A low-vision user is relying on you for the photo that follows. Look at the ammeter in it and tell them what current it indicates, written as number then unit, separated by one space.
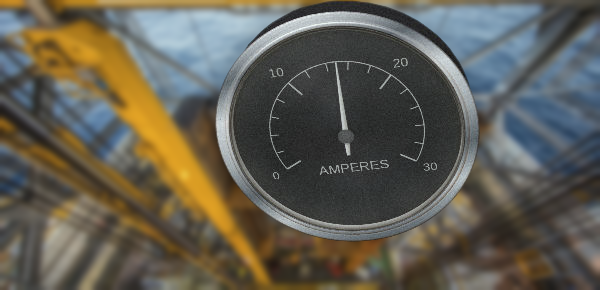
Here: 15 A
